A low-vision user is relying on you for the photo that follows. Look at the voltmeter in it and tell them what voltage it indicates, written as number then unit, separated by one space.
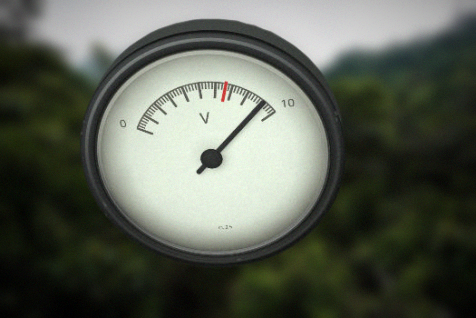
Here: 9 V
